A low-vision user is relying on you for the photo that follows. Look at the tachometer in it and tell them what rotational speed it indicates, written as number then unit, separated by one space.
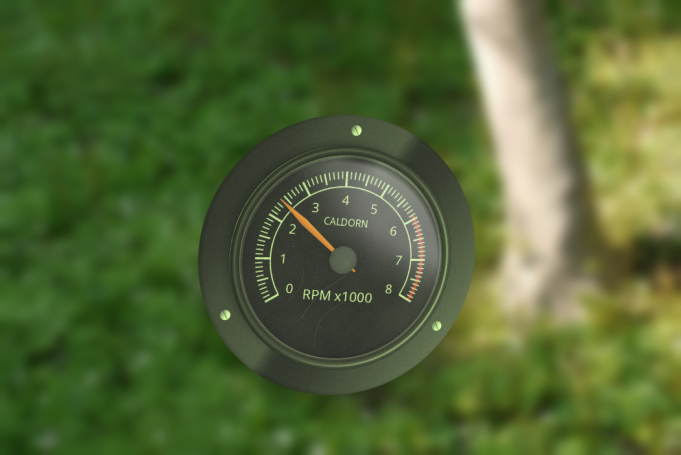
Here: 2400 rpm
